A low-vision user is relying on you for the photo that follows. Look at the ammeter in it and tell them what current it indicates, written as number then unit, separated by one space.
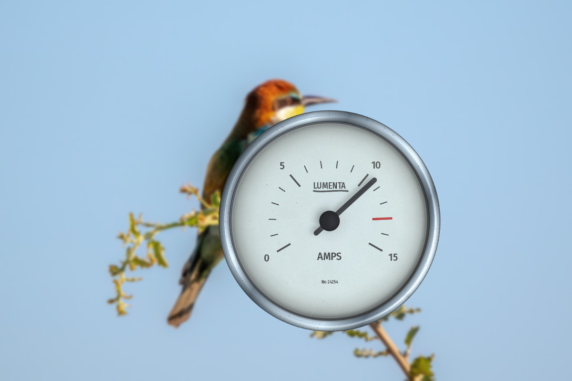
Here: 10.5 A
